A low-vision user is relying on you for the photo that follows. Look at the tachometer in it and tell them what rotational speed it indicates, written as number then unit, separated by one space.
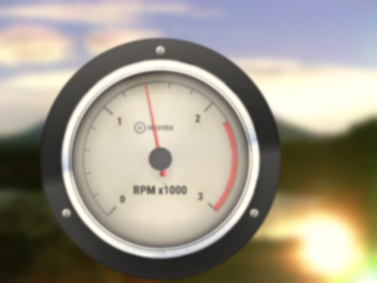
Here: 1400 rpm
